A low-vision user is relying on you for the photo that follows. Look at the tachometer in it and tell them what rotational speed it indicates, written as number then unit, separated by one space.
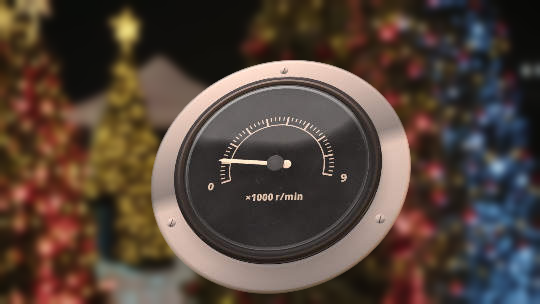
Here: 1000 rpm
